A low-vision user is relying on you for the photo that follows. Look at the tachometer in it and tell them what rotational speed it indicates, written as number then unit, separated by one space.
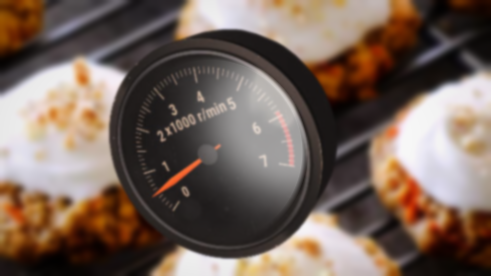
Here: 500 rpm
